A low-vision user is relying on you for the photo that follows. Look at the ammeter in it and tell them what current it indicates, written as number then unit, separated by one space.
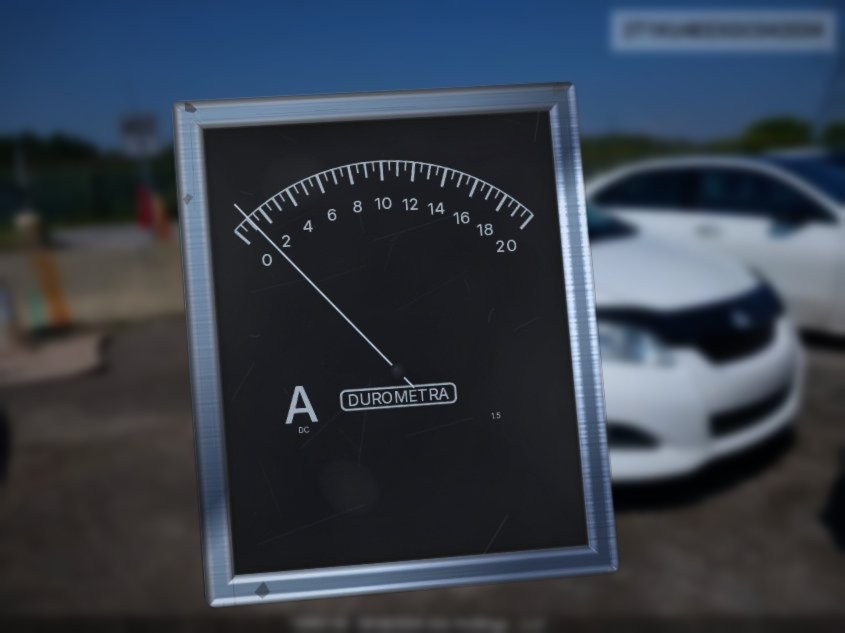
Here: 1 A
